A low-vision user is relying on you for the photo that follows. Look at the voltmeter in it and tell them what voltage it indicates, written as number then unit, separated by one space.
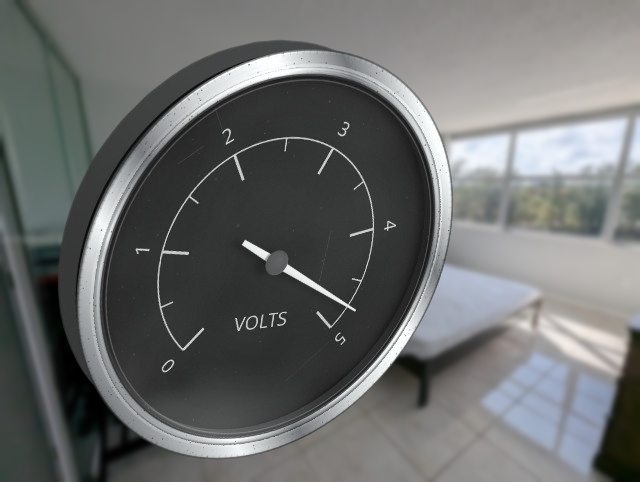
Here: 4.75 V
